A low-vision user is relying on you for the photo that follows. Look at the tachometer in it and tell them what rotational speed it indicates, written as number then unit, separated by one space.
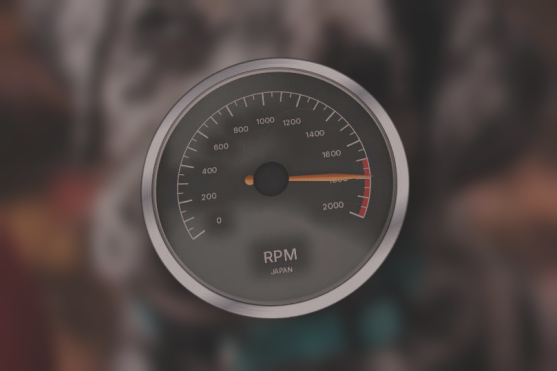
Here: 1800 rpm
